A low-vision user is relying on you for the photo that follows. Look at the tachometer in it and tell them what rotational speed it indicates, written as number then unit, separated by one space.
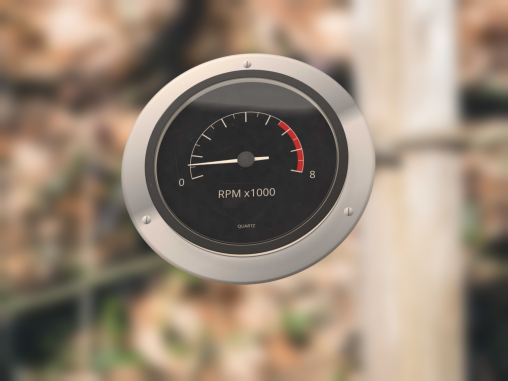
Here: 500 rpm
